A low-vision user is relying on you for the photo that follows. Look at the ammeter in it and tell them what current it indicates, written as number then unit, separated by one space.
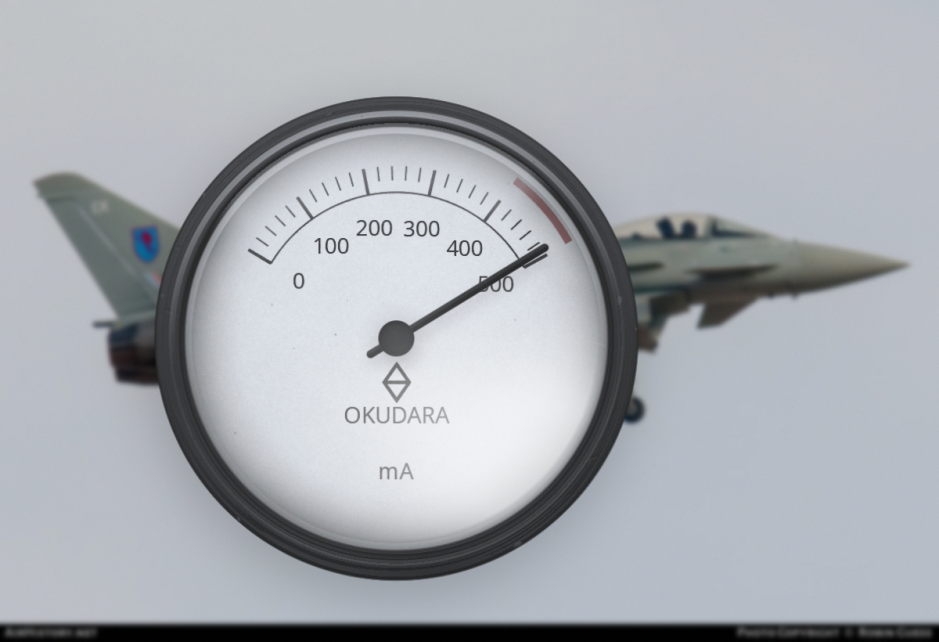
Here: 490 mA
